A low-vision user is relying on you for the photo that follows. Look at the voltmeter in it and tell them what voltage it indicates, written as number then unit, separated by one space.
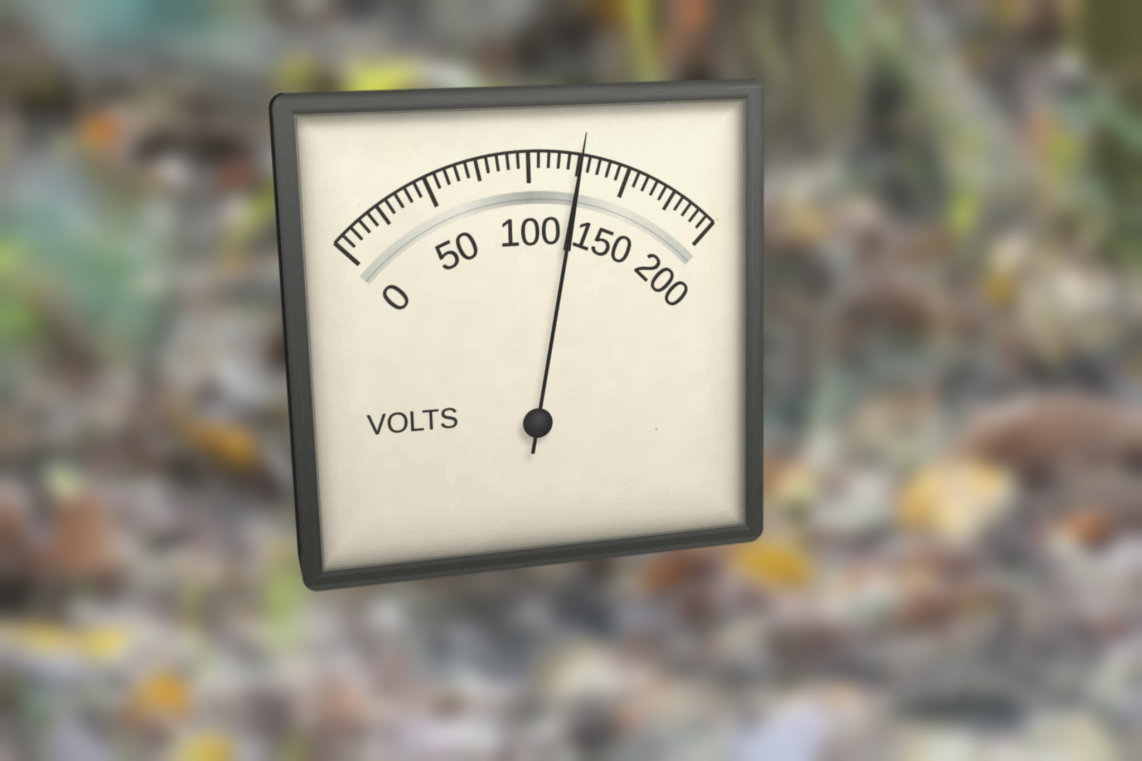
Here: 125 V
